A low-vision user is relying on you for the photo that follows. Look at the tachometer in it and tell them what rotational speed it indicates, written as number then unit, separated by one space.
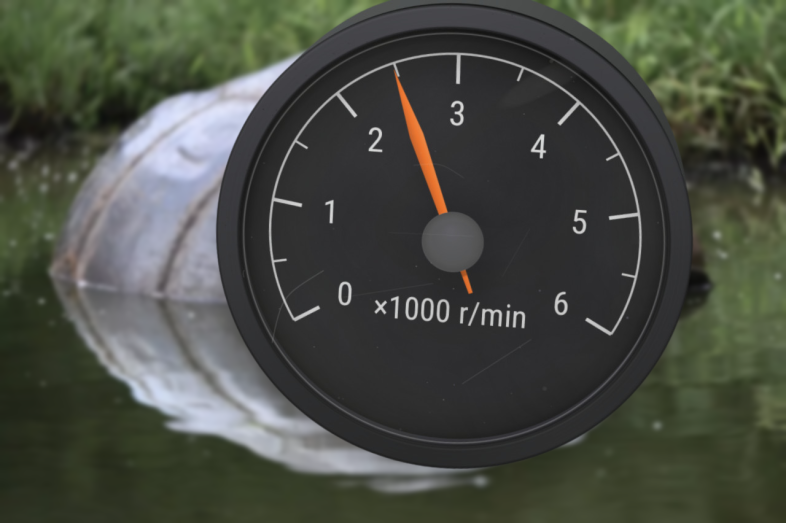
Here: 2500 rpm
